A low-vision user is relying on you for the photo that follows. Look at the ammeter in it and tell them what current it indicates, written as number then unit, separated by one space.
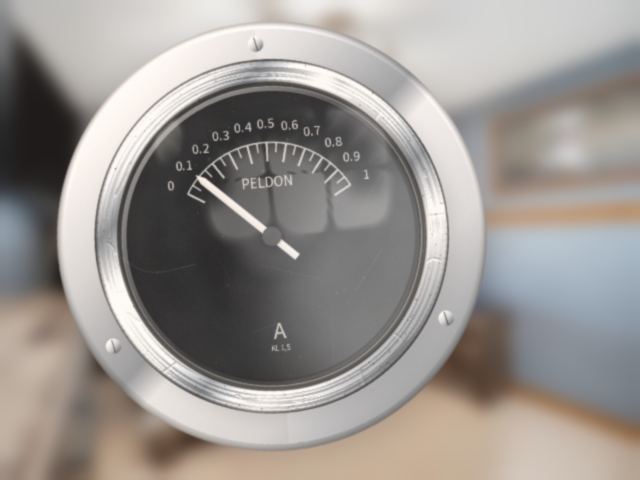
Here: 0.1 A
